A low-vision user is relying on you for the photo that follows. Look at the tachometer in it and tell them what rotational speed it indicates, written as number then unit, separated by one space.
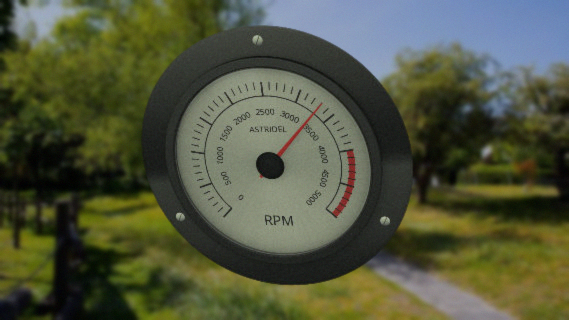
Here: 3300 rpm
